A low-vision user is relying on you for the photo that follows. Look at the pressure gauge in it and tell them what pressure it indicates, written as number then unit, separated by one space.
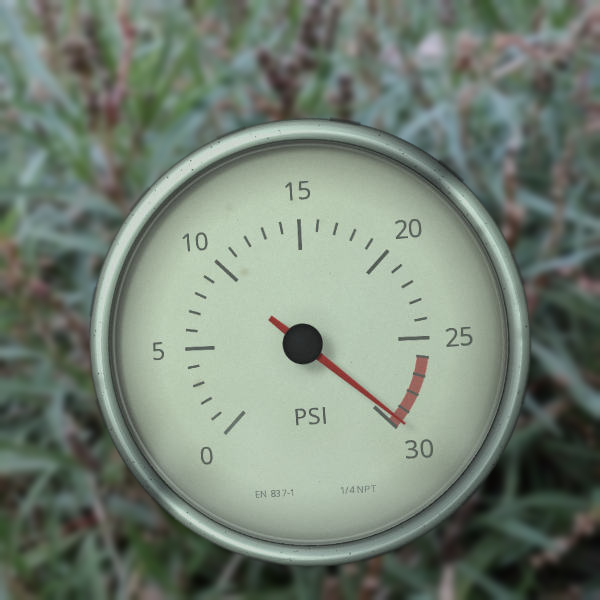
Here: 29.5 psi
